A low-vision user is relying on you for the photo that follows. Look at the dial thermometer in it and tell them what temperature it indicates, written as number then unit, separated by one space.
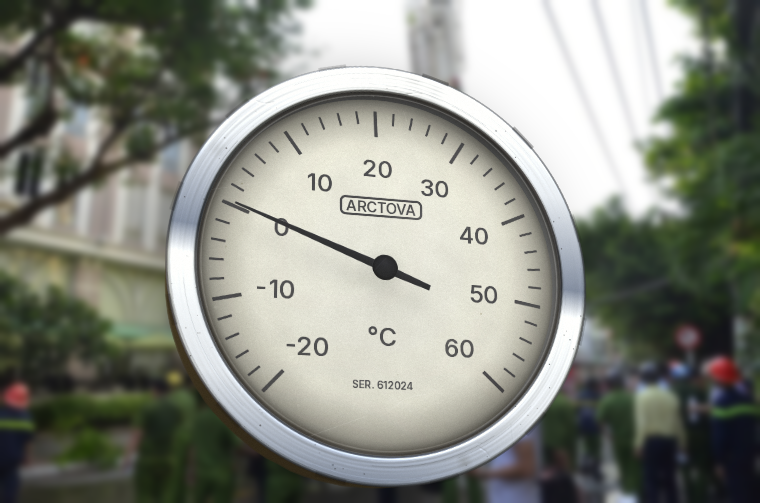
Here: 0 °C
